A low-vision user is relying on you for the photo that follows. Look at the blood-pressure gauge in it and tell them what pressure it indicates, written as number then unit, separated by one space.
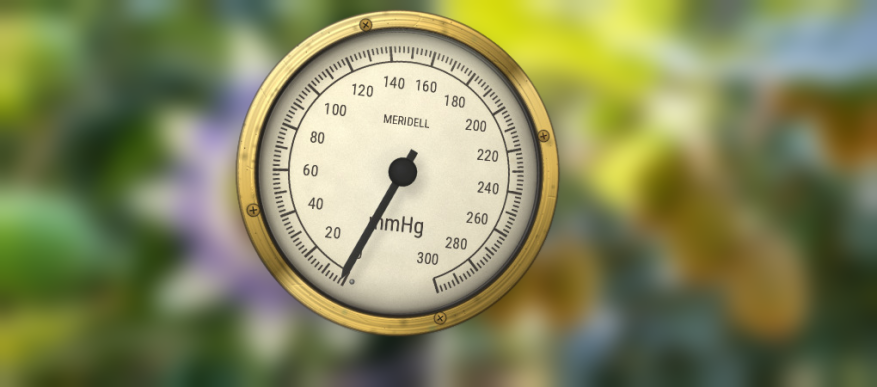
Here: 2 mmHg
